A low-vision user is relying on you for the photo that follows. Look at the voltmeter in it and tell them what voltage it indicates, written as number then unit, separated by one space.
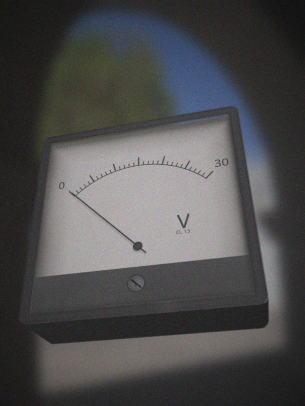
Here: 0 V
